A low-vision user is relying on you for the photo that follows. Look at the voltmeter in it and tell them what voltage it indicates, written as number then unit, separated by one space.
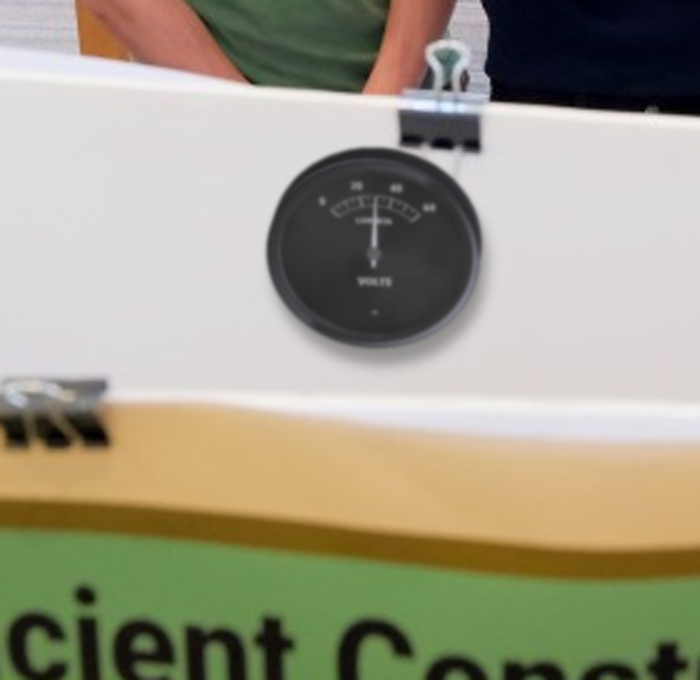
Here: 30 V
